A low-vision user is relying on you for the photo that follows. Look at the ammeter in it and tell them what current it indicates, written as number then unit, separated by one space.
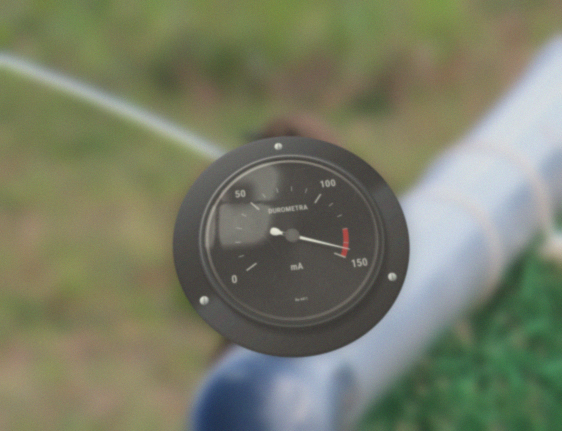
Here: 145 mA
